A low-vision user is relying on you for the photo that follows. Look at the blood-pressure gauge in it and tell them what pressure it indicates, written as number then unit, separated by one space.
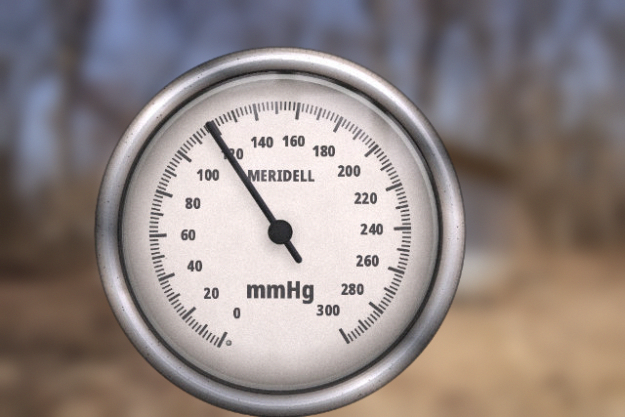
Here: 118 mmHg
